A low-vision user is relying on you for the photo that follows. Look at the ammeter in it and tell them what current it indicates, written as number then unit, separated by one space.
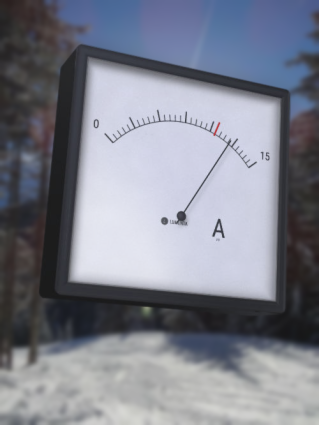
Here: 12 A
